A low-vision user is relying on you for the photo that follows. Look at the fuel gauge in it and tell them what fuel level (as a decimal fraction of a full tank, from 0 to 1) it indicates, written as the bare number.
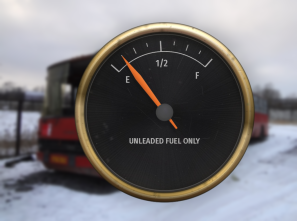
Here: 0.125
